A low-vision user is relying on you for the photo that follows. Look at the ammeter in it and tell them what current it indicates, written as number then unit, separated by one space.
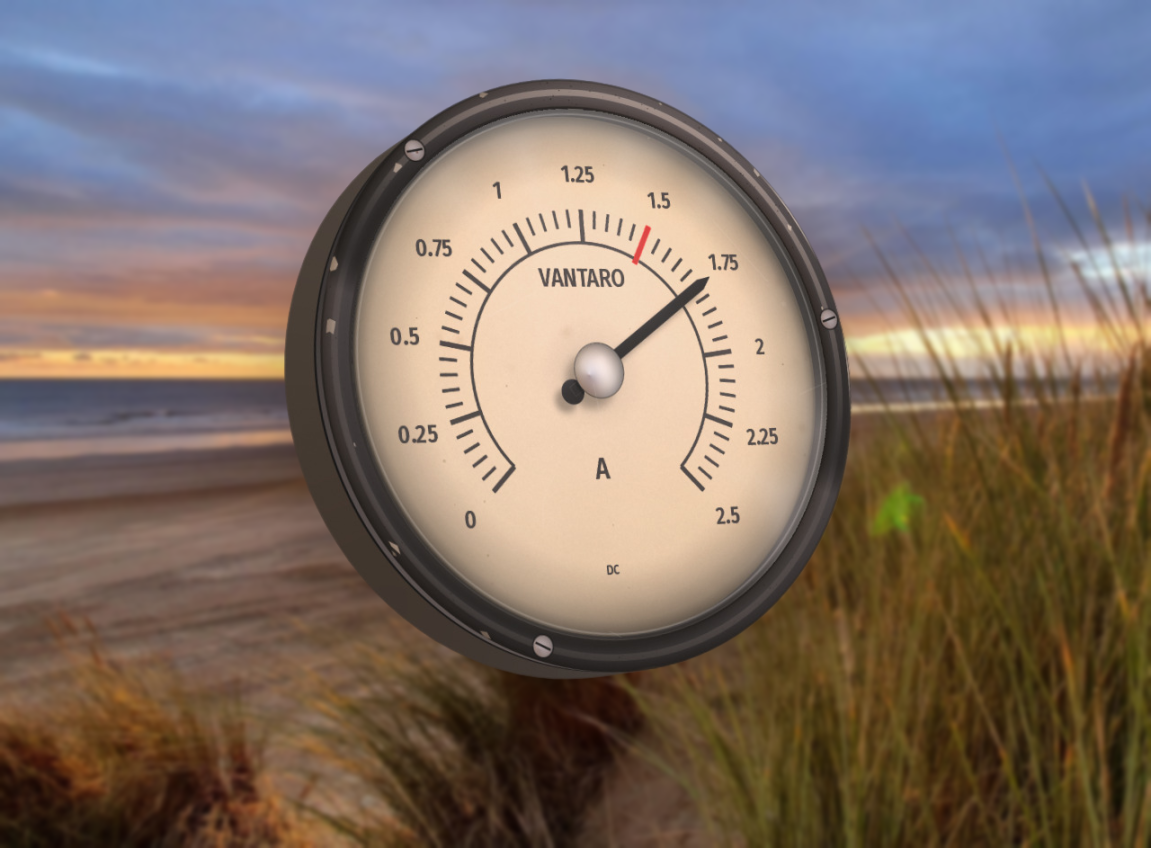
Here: 1.75 A
